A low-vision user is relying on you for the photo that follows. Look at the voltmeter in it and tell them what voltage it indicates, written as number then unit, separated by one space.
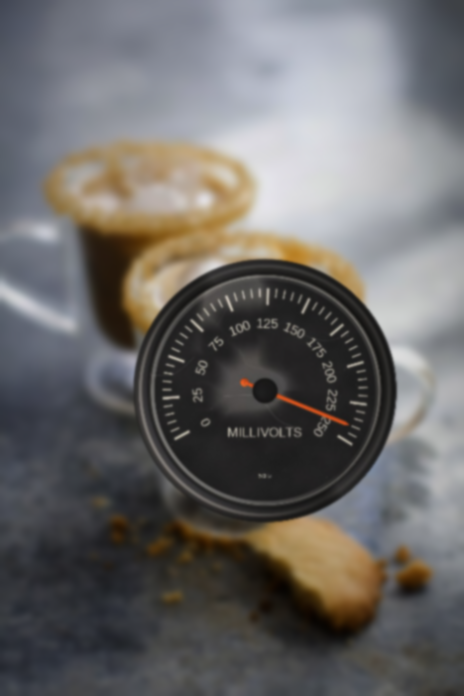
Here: 240 mV
